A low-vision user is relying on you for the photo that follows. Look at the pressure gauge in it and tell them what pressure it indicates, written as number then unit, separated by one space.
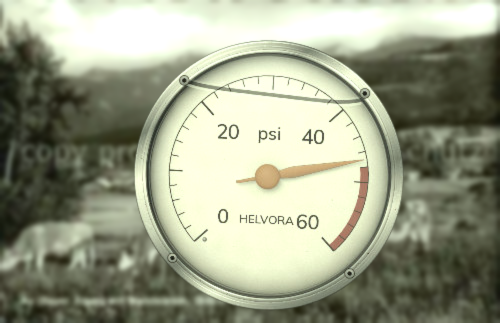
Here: 47 psi
